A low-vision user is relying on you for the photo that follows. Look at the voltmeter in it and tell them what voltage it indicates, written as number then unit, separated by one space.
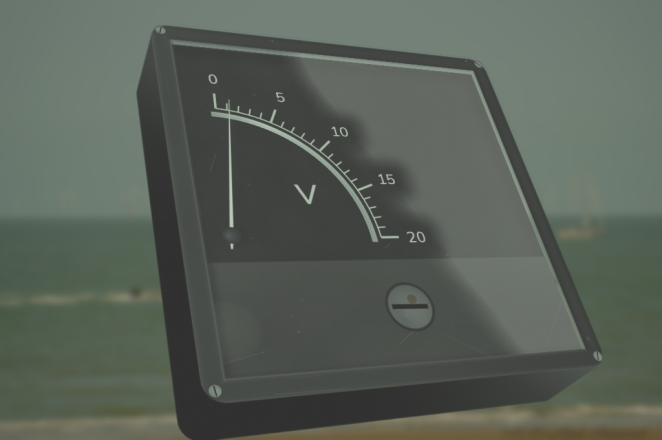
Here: 1 V
